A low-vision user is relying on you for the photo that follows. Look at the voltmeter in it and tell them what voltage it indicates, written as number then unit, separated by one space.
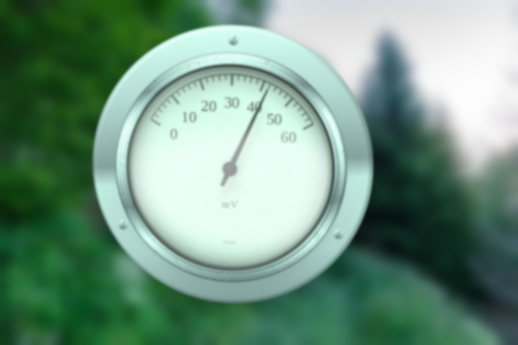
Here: 42 mV
